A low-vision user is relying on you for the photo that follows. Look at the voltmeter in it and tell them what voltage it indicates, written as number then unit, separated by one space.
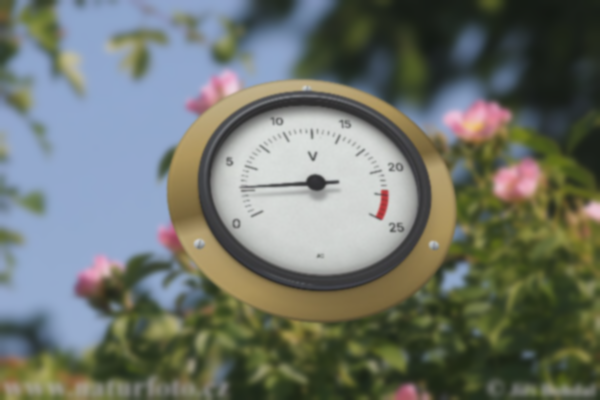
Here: 2.5 V
